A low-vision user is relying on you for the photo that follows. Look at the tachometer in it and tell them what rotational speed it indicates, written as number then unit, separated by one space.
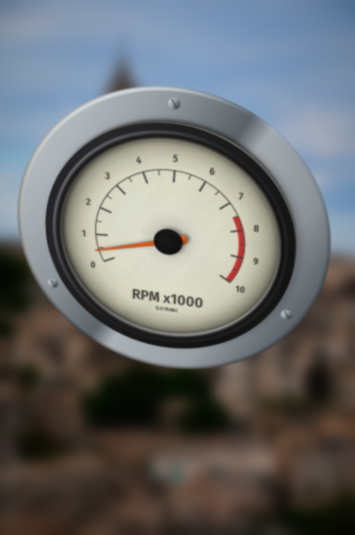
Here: 500 rpm
